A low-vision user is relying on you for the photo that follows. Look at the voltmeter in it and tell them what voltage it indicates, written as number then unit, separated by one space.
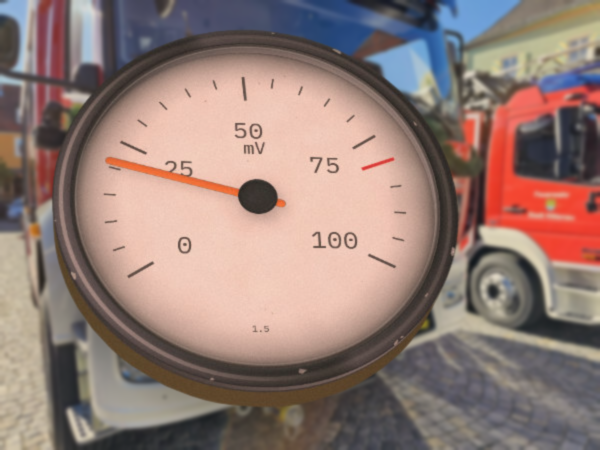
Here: 20 mV
